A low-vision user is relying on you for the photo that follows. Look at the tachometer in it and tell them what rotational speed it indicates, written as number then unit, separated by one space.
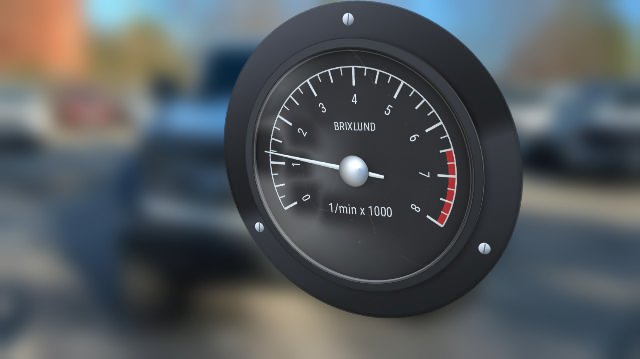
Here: 1250 rpm
